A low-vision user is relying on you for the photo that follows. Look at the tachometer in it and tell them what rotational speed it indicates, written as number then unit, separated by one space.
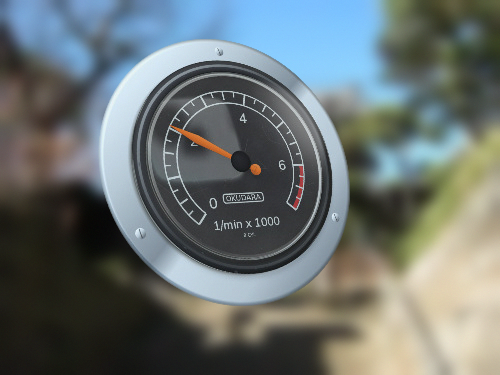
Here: 2000 rpm
